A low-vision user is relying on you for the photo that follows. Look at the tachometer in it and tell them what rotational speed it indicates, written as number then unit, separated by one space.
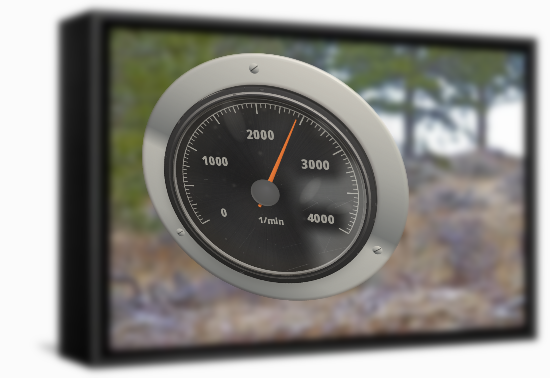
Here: 2450 rpm
